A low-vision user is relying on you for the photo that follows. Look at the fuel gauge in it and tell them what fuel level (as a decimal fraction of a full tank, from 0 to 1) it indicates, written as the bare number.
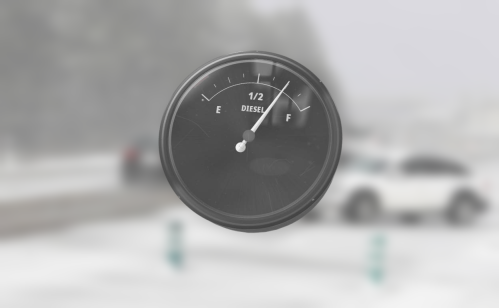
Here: 0.75
